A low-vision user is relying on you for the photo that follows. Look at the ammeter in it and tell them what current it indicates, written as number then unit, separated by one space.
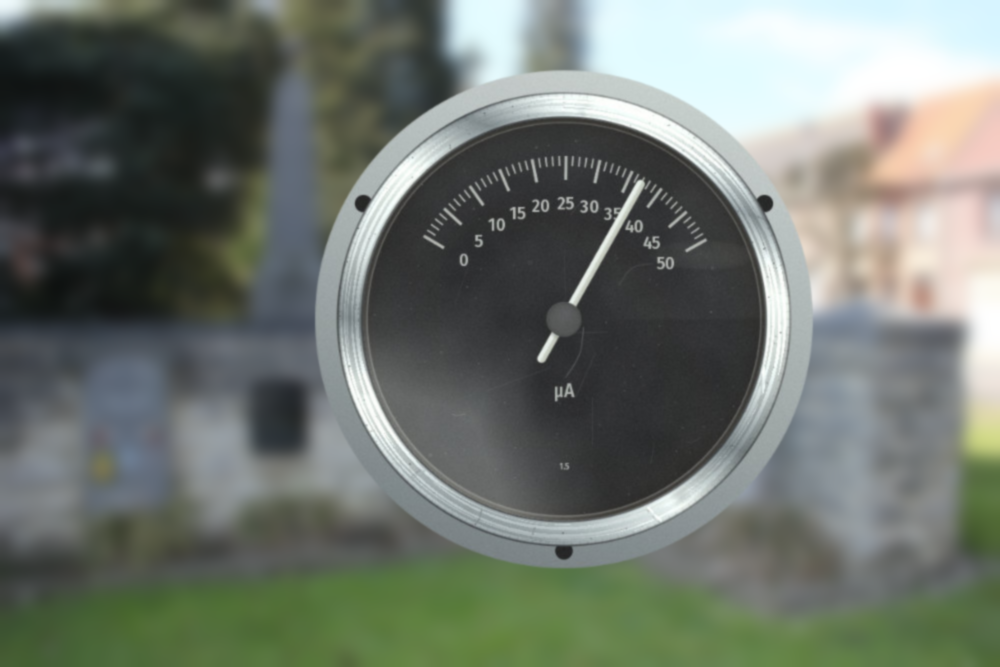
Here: 37 µA
